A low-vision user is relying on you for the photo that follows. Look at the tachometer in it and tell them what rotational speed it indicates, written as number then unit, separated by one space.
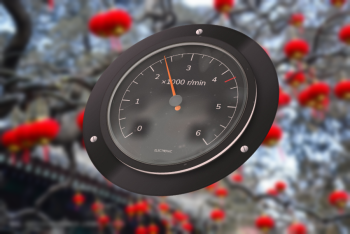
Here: 2375 rpm
